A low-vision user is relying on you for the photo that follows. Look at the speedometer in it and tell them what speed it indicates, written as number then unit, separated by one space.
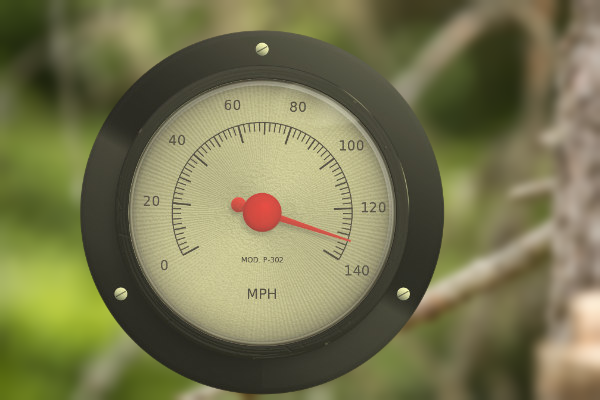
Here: 132 mph
